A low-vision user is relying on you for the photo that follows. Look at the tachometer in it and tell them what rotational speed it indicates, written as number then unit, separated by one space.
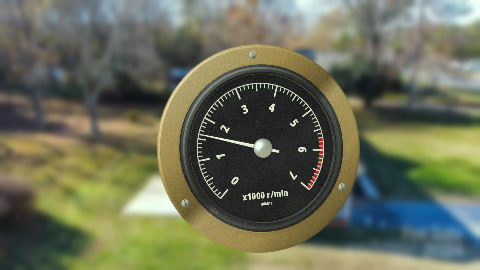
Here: 1600 rpm
